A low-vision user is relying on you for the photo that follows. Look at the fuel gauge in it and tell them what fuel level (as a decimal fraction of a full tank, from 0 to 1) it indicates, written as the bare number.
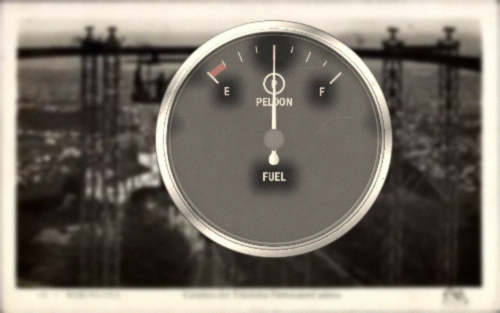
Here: 0.5
